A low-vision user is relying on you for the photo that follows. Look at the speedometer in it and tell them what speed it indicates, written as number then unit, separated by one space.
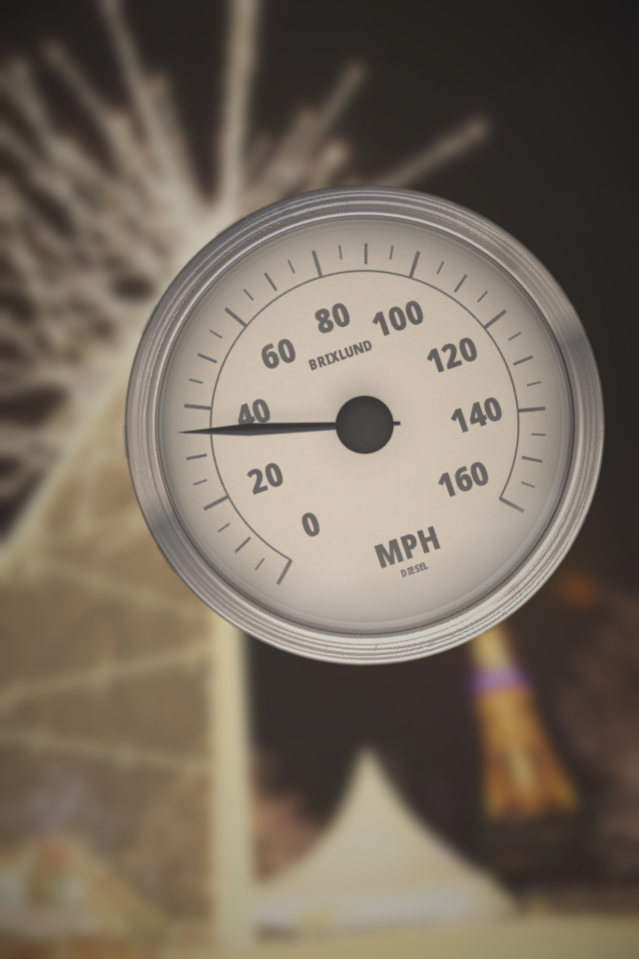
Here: 35 mph
